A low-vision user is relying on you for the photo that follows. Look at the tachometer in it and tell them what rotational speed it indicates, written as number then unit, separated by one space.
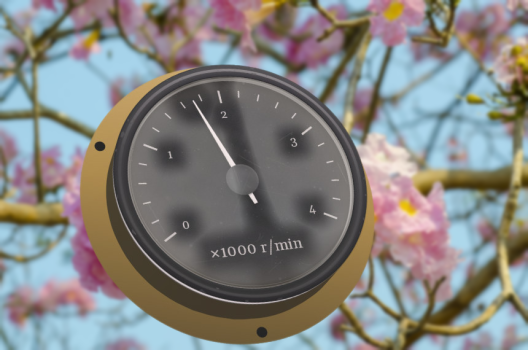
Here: 1700 rpm
